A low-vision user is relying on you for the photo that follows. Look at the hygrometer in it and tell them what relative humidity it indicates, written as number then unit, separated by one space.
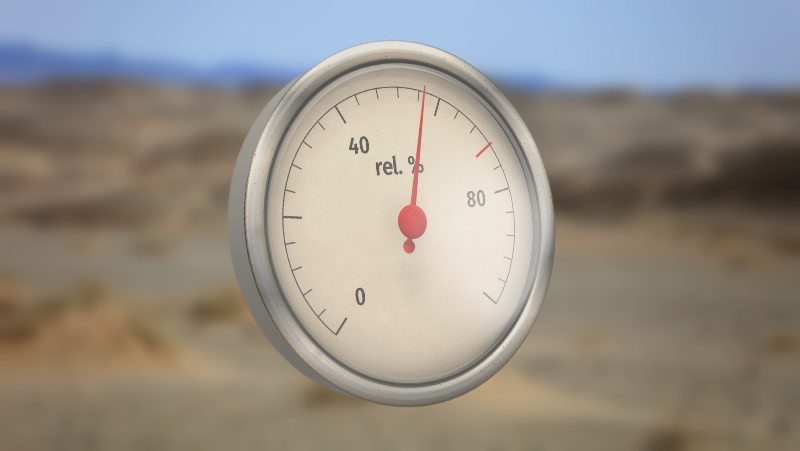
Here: 56 %
